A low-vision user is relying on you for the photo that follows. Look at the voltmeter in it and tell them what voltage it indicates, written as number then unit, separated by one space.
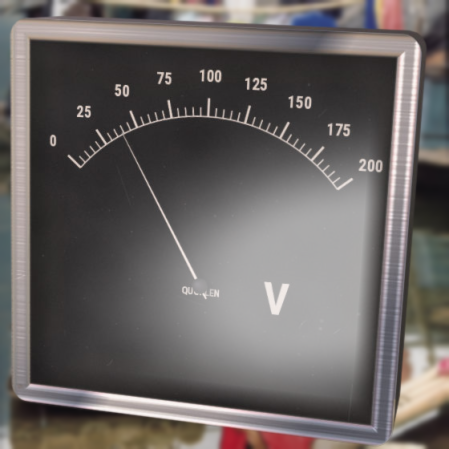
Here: 40 V
